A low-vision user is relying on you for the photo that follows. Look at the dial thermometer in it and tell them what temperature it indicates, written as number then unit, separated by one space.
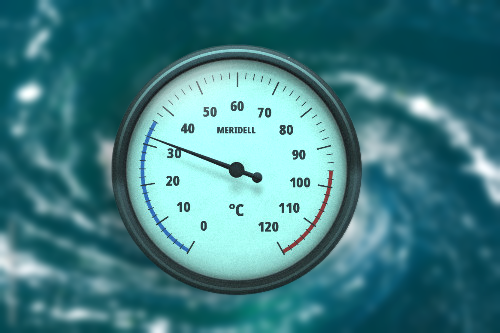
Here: 32 °C
